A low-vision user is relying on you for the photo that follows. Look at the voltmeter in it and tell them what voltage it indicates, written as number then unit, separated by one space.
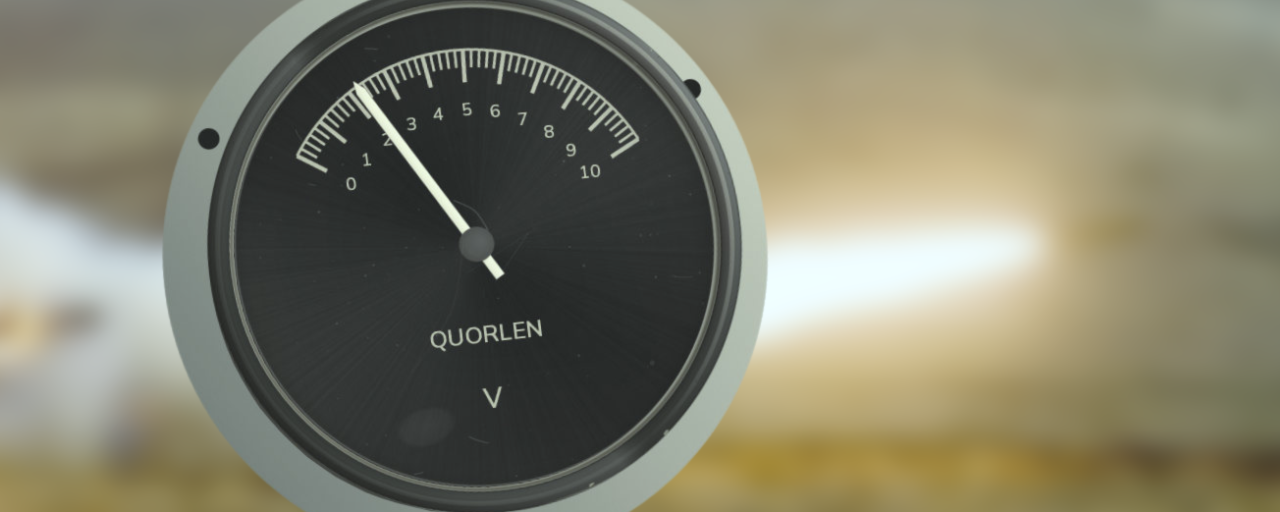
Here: 2.2 V
